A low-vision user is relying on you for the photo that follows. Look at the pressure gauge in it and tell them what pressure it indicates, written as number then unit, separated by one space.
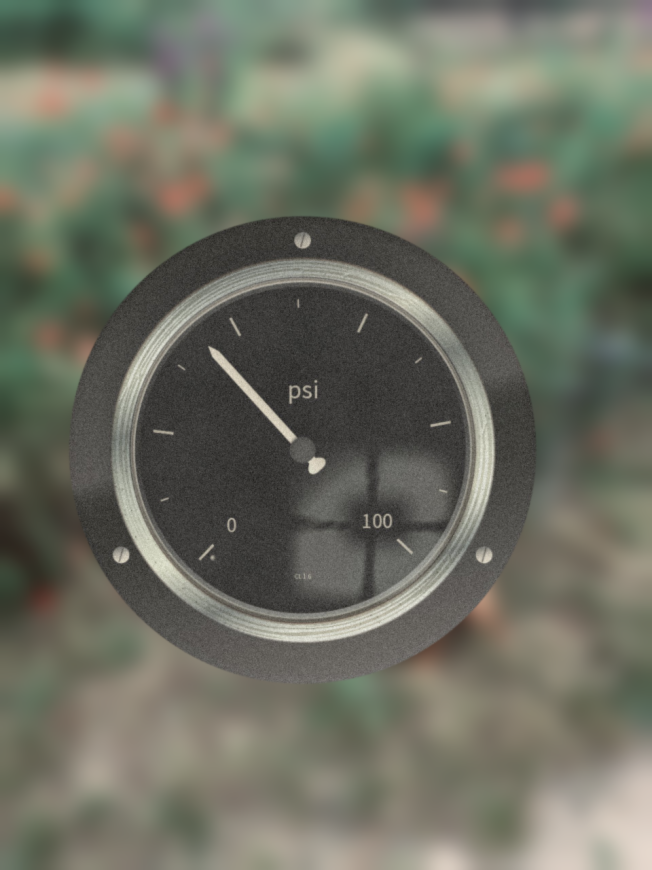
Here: 35 psi
